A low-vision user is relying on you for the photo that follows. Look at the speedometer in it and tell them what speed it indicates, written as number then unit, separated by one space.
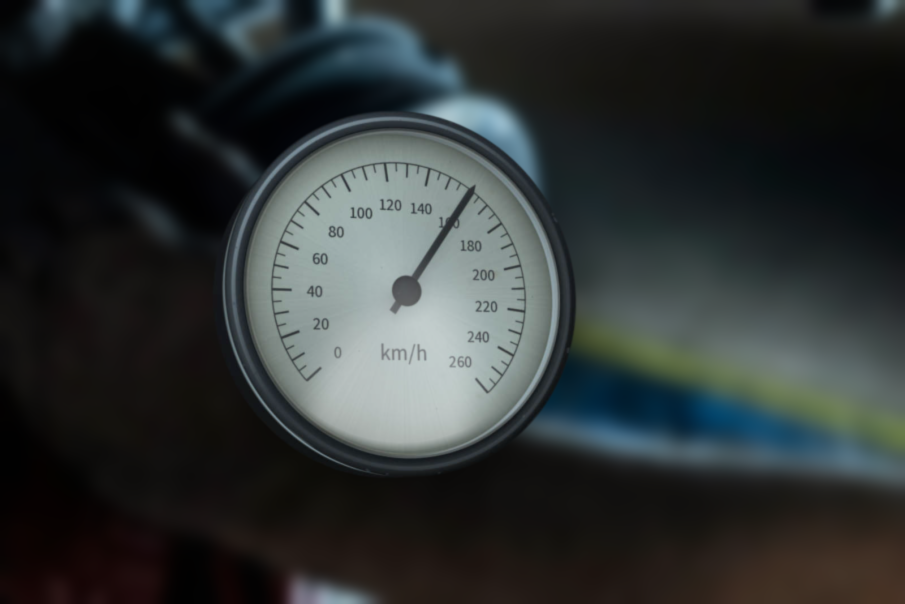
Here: 160 km/h
